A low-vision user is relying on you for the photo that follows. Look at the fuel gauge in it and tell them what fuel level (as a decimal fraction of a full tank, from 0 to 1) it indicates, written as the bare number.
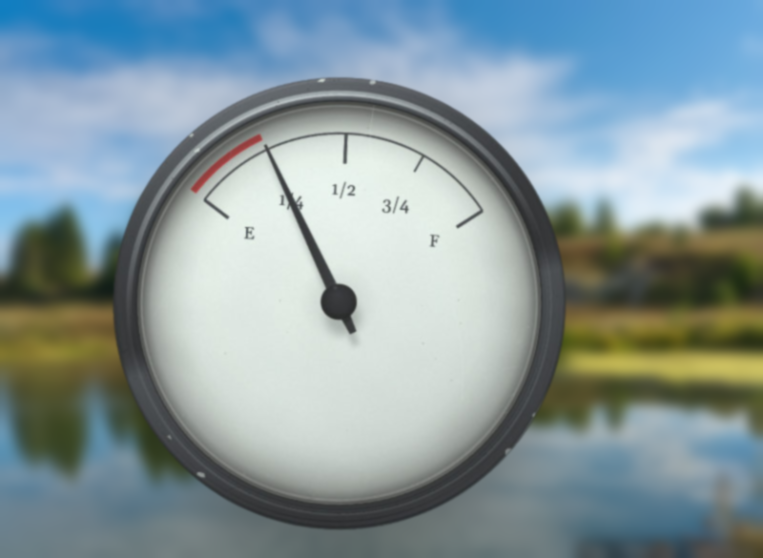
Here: 0.25
